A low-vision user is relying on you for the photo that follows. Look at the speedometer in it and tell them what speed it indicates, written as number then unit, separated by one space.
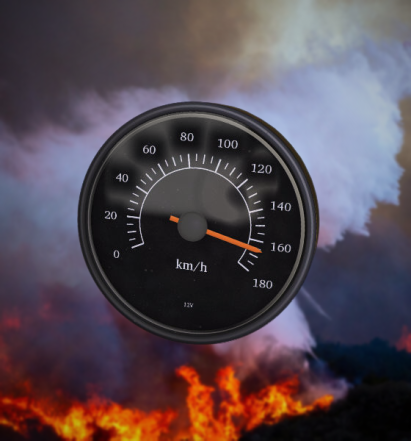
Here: 165 km/h
